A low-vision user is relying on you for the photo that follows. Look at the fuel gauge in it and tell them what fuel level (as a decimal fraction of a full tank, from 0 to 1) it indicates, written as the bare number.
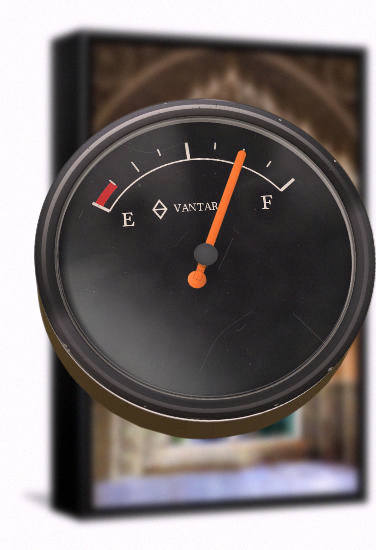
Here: 0.75
